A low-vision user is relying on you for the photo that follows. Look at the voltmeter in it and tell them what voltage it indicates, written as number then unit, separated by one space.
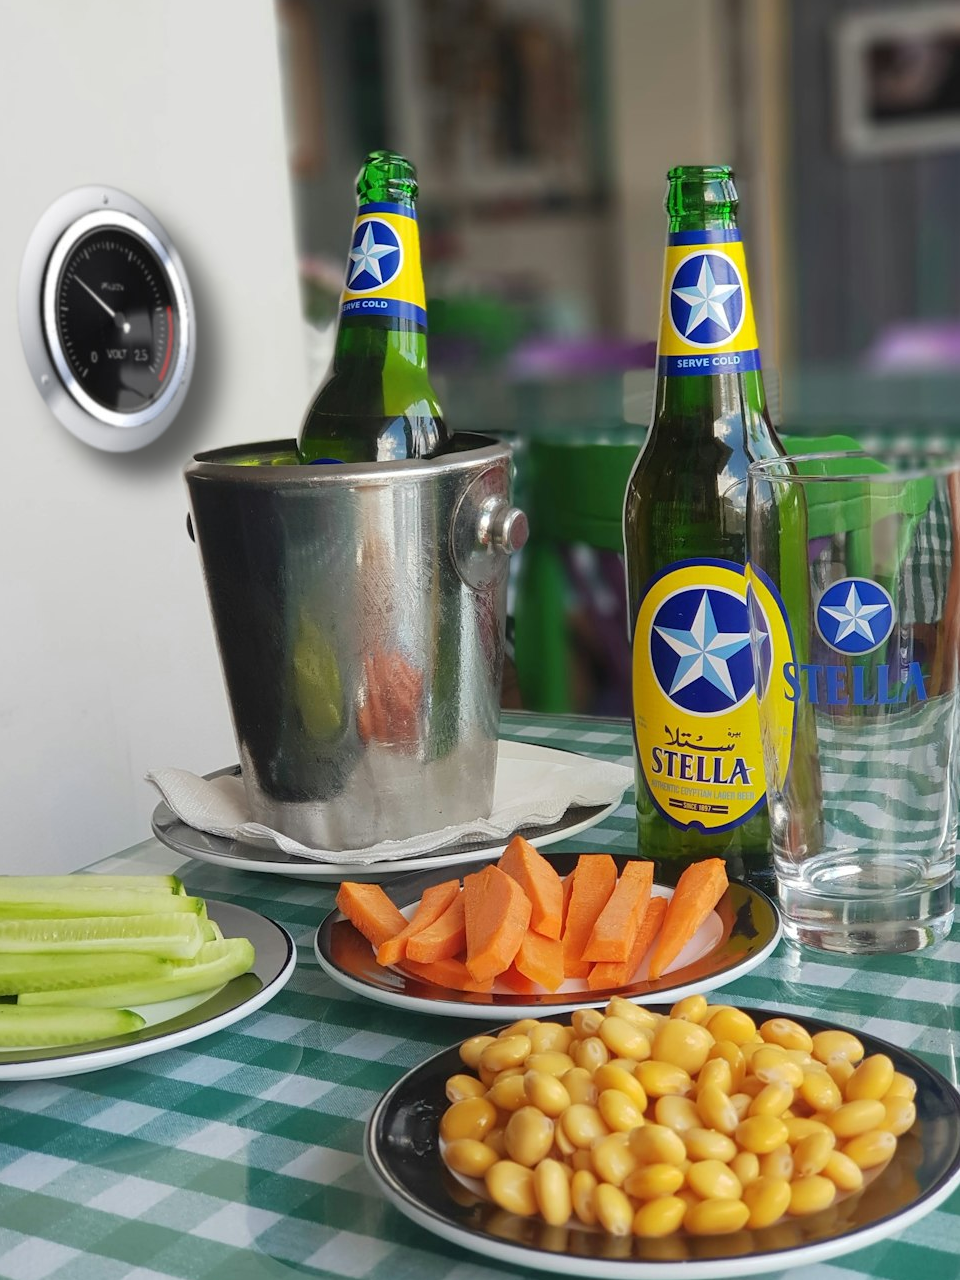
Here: 0.75 V
